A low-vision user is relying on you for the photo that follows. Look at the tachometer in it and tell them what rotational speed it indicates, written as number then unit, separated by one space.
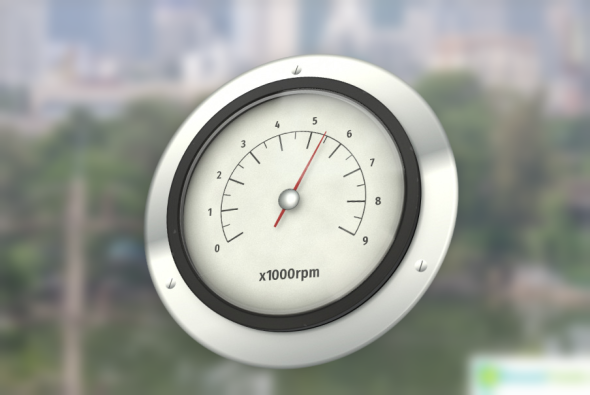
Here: 5500 rpm
